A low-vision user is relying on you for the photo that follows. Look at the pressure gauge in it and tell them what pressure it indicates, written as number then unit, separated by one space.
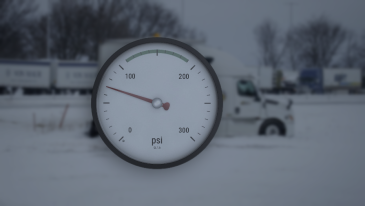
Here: 70 psi
